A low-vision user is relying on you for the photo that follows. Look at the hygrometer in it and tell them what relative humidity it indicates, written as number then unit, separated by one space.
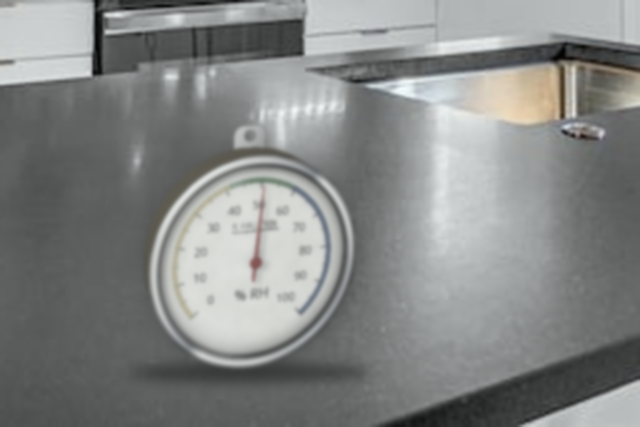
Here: 50 %
